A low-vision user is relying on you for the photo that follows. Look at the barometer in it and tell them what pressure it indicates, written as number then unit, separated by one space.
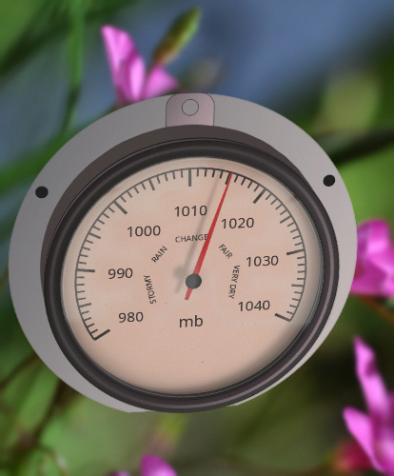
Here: 1015 mbar
